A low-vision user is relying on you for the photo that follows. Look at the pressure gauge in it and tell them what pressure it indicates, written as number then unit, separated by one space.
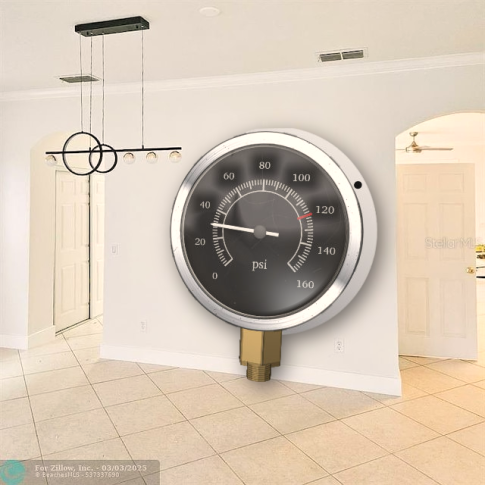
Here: 30 psi
